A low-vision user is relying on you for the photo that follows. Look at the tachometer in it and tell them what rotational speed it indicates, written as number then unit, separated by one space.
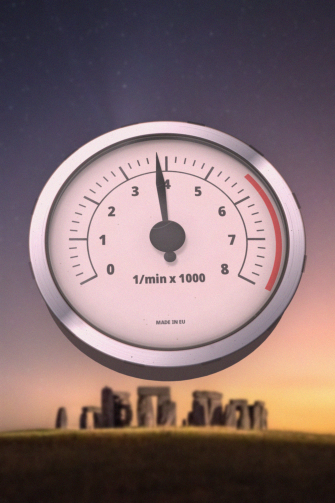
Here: 3800 rpm
